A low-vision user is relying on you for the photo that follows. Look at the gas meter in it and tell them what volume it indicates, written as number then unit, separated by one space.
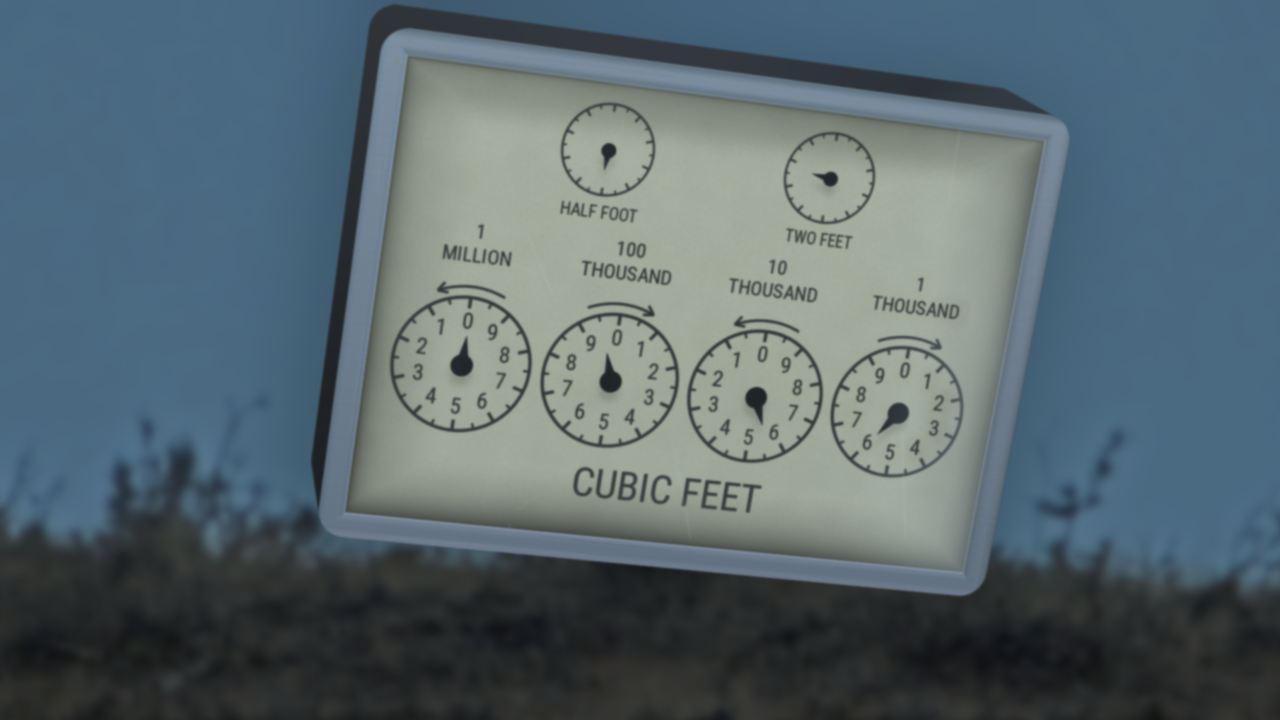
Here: 995600 ft³
